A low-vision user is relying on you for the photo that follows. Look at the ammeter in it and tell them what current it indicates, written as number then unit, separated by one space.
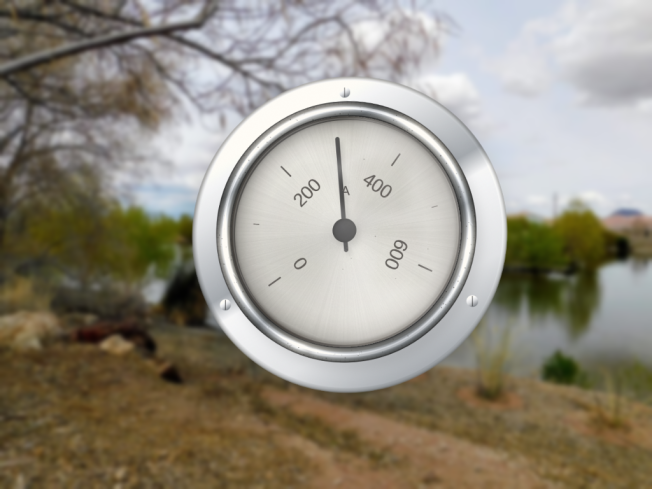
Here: 300 A
